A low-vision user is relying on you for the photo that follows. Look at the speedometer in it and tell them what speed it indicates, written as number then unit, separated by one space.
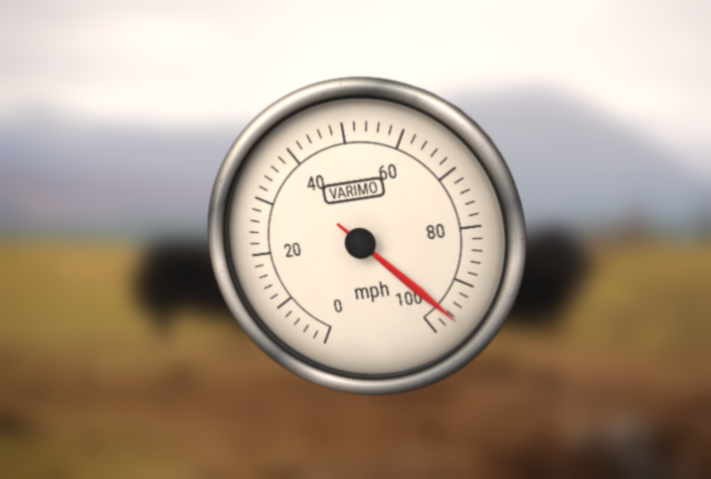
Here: 96 mph
